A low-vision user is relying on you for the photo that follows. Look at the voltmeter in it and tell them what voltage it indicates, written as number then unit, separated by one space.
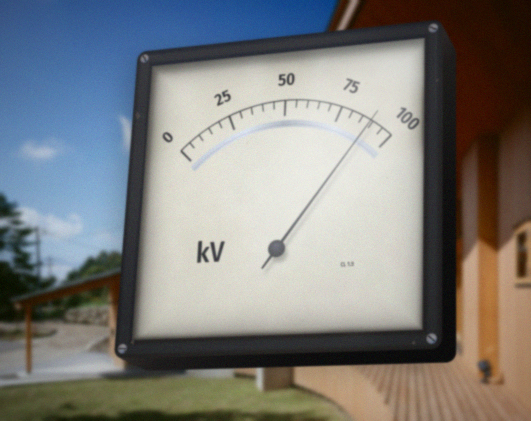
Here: 90 kV
